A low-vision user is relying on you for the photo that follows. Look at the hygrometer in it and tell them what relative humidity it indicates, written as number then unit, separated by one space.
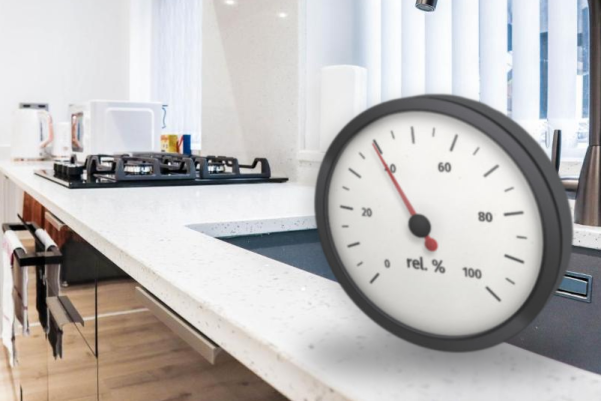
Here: 40 %
